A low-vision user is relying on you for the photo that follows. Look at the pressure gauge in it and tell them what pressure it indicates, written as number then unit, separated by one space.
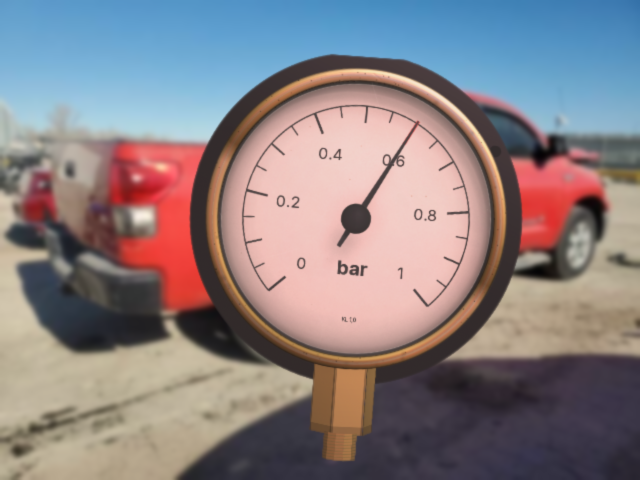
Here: 0.6 bar
